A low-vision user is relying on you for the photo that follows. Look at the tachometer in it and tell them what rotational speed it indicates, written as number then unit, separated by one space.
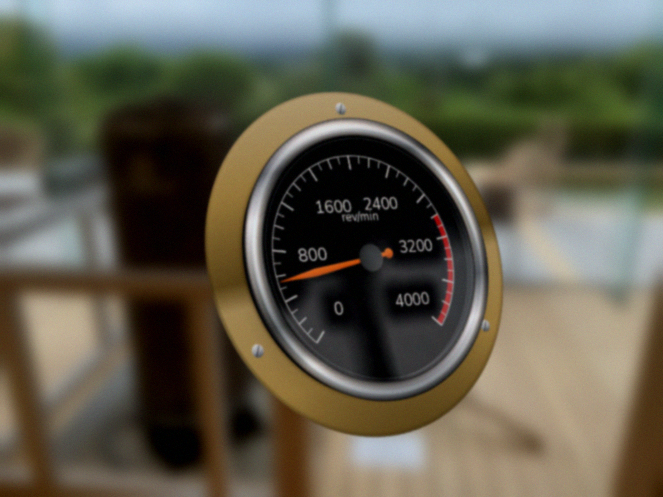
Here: 550 rpm
